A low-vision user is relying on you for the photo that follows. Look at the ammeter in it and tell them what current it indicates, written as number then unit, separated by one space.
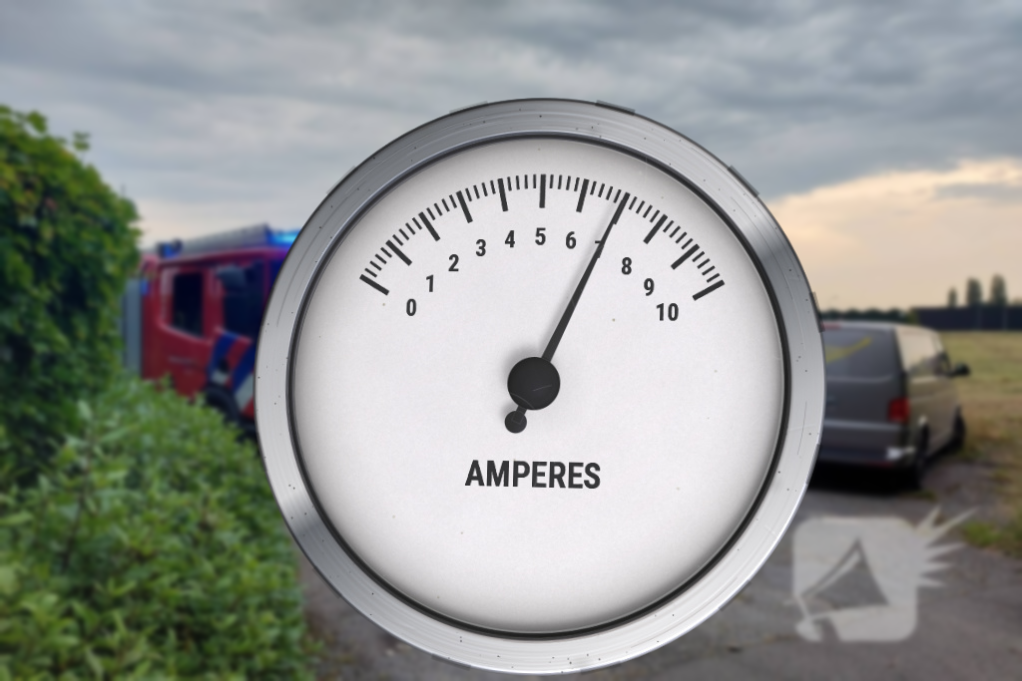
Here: 7 A
